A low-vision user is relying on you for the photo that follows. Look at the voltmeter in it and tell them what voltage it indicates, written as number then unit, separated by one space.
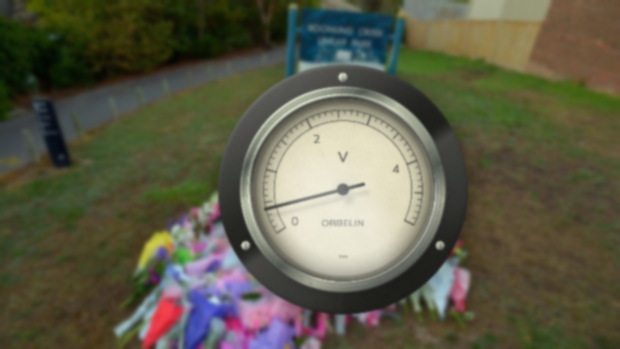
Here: 0.4 V
